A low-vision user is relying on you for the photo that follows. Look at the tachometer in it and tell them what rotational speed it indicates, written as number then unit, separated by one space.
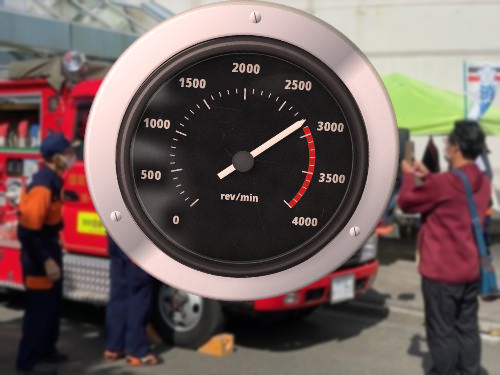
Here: 2800 rpm
